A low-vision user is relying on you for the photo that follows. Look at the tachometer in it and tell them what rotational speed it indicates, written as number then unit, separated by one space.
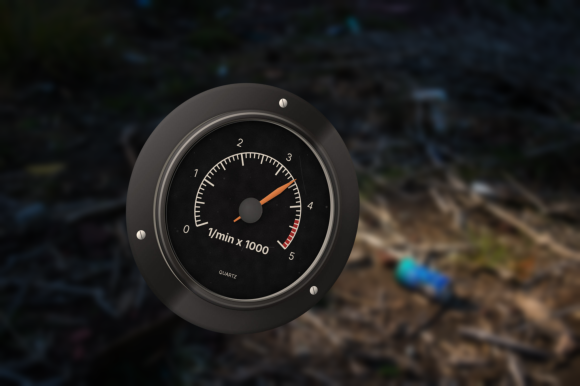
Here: 3400 rpm
